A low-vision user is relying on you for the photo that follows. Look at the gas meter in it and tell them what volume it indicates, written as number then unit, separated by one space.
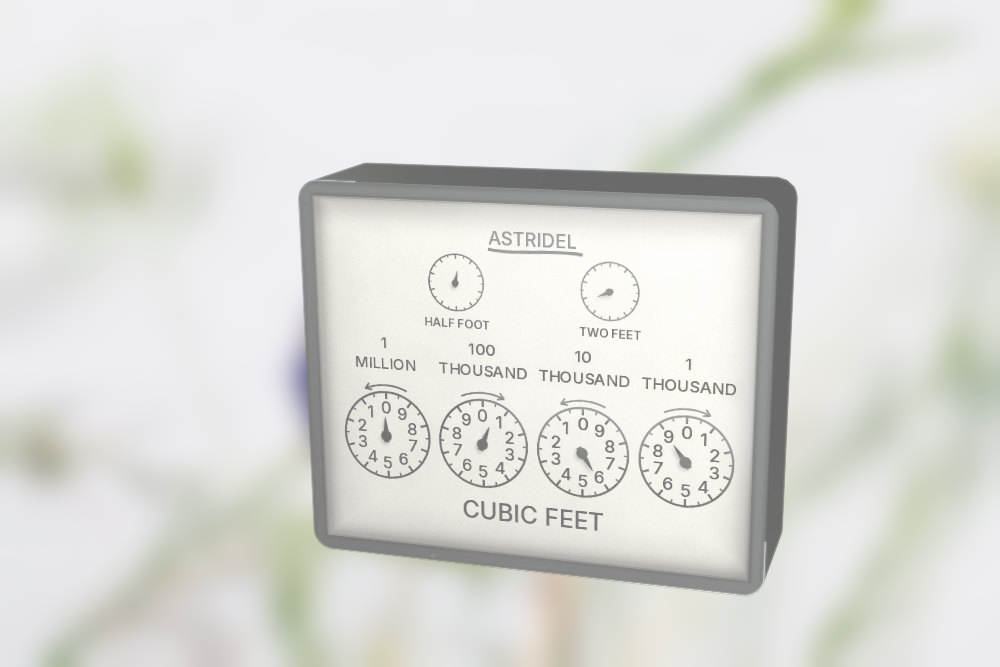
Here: 5900 ft³
